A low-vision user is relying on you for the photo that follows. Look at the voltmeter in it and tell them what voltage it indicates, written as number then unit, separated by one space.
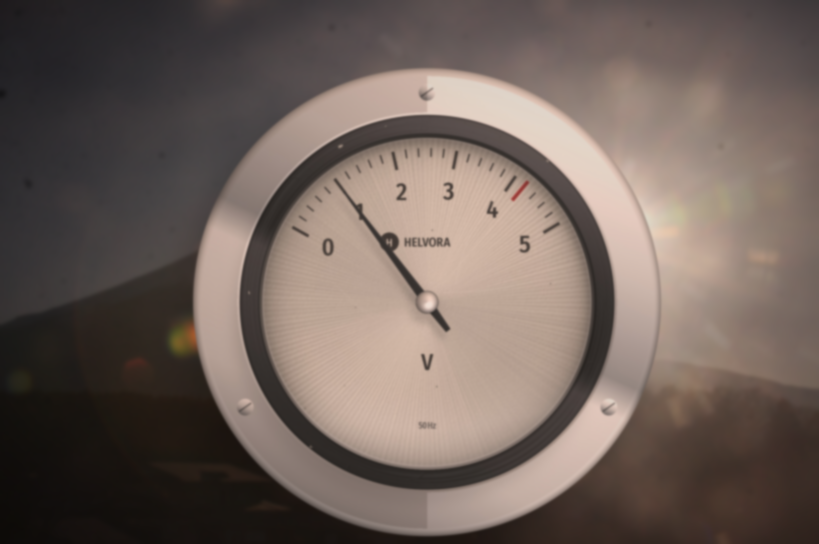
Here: 1 V
